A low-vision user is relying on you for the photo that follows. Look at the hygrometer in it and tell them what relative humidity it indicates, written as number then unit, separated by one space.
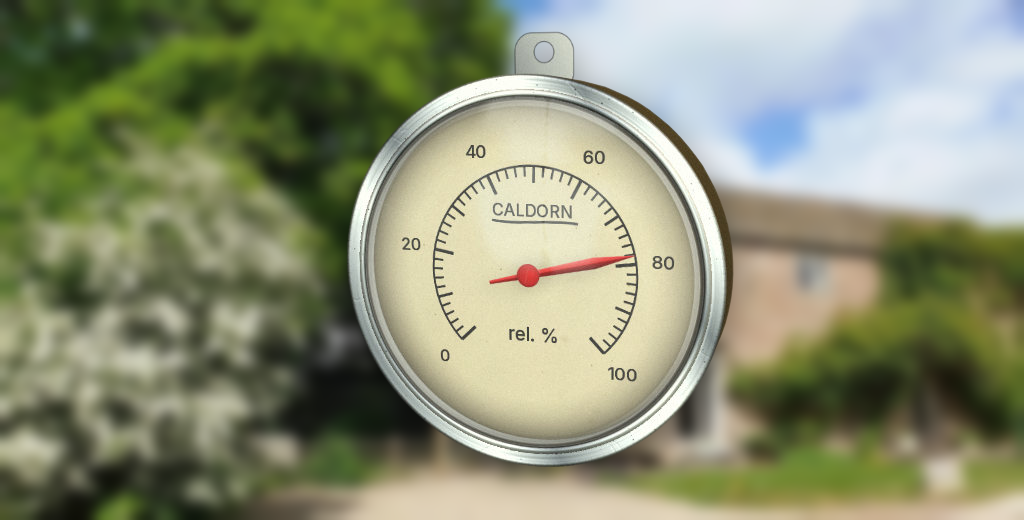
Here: 78 %
